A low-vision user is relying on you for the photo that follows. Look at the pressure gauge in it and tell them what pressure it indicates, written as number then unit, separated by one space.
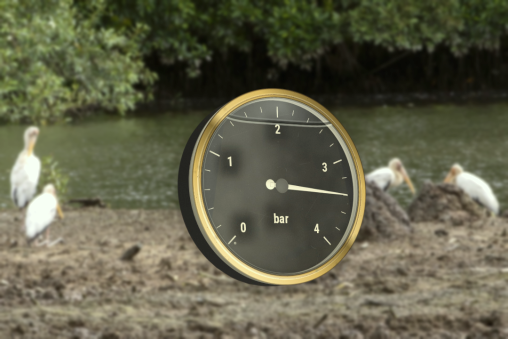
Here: 3.4 bar
